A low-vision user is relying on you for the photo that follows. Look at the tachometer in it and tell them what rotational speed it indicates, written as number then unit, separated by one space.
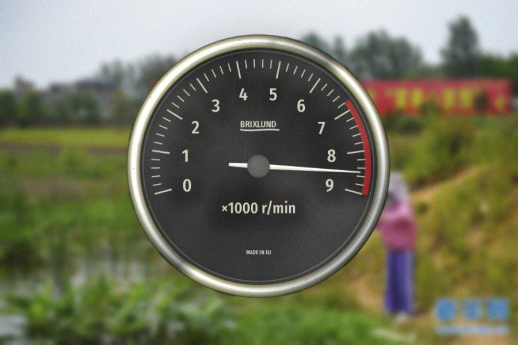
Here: 8500 rpm
